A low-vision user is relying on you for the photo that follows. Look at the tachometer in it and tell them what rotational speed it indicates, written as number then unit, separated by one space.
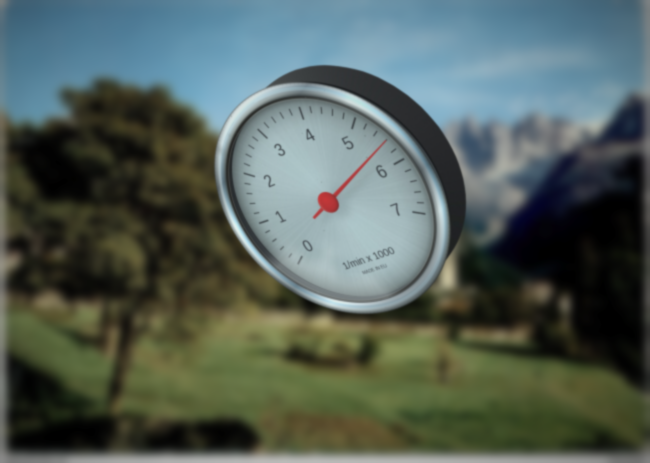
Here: 5600 rpm
